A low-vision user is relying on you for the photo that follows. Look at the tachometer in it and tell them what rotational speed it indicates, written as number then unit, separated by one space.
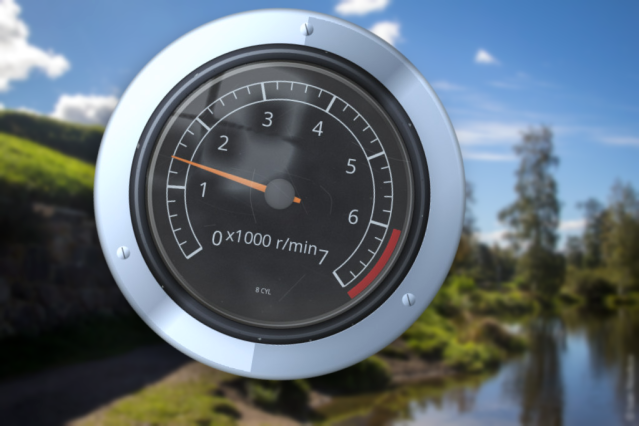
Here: 1400 rpm
